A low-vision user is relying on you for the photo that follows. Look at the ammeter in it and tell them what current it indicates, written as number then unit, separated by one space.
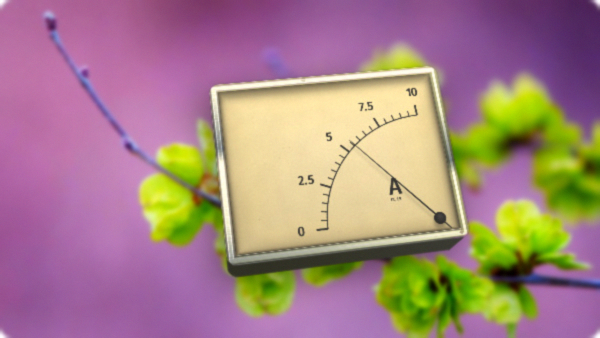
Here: 5.5 A
